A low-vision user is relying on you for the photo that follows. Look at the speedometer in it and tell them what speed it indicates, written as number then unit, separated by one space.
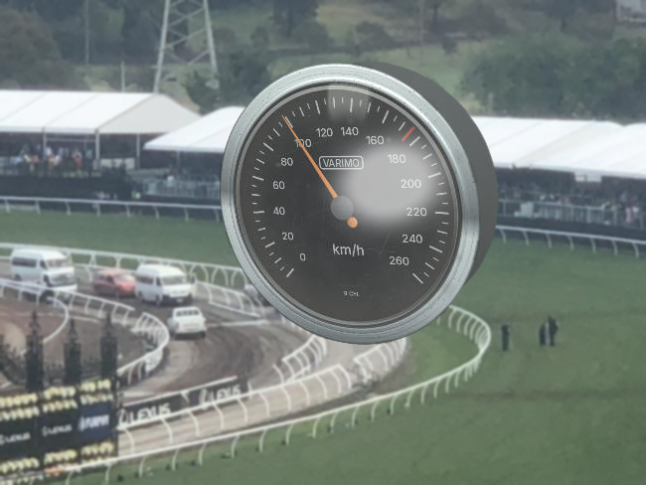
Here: 100 km/h
